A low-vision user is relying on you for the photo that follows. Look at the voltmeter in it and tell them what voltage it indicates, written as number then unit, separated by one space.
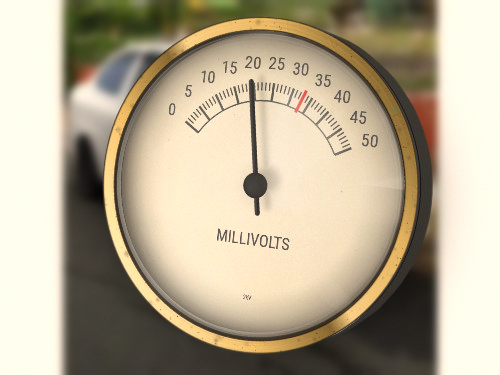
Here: 20 mV
